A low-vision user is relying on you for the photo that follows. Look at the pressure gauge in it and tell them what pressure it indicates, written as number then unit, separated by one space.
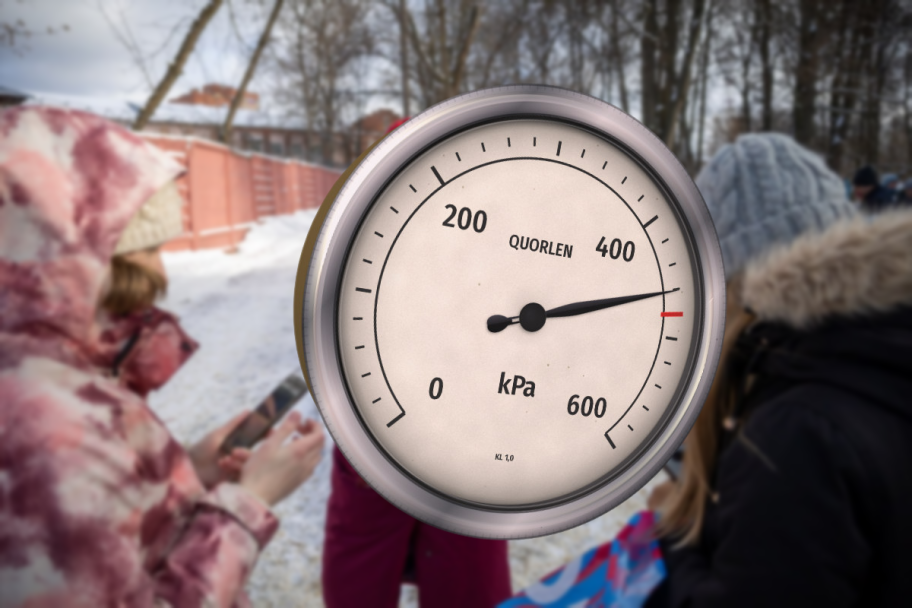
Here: 460 kPa
